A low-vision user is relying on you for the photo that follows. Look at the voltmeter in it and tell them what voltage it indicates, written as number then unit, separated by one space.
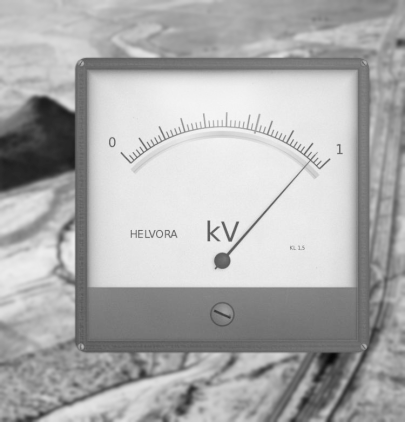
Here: 0.94 kV
